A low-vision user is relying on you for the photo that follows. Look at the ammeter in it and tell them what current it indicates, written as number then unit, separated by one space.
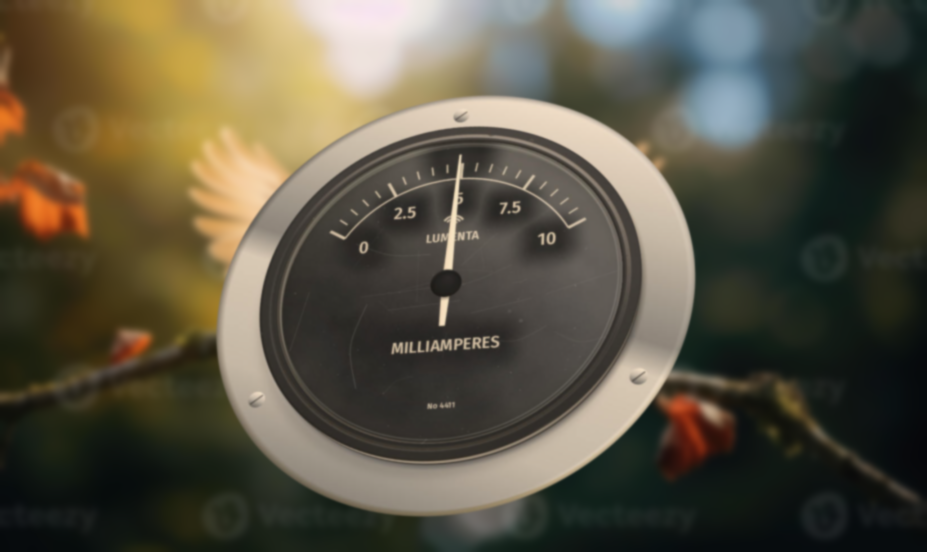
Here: 5 mA
